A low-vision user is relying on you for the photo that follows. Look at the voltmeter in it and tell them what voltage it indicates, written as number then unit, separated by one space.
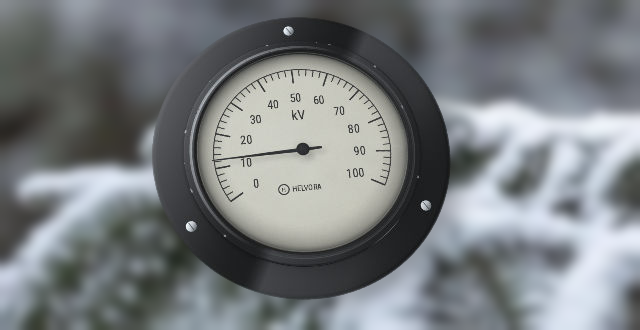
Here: 12 kV
